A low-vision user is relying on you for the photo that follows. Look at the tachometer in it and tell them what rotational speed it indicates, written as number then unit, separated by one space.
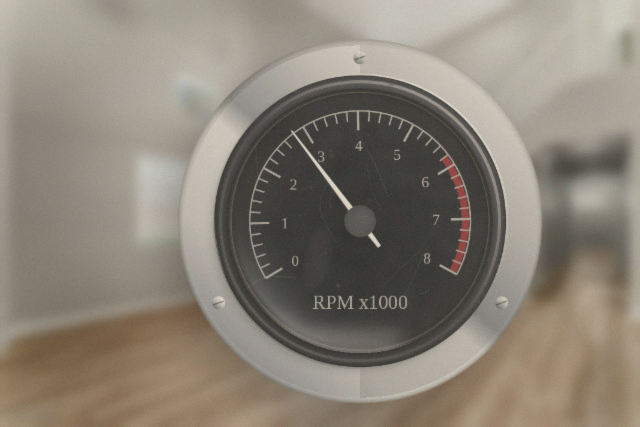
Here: 2800 rpm
